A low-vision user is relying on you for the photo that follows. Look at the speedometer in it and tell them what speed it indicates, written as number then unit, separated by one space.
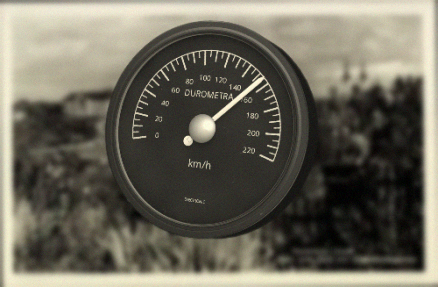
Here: 155 km/h
